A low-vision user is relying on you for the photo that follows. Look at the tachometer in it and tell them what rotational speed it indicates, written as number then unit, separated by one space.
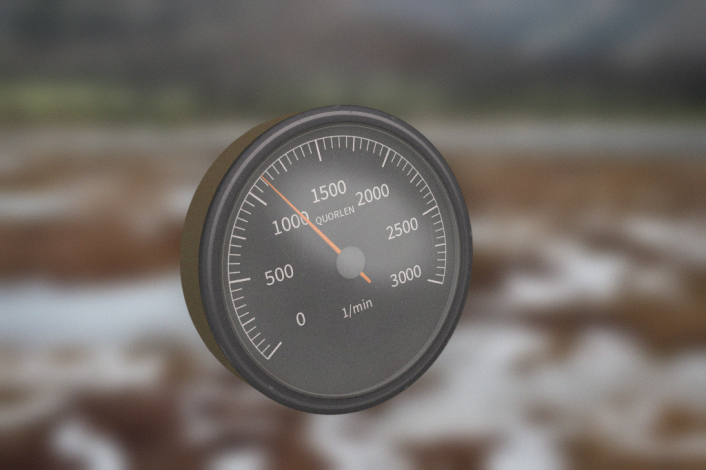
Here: 1100 rpm
